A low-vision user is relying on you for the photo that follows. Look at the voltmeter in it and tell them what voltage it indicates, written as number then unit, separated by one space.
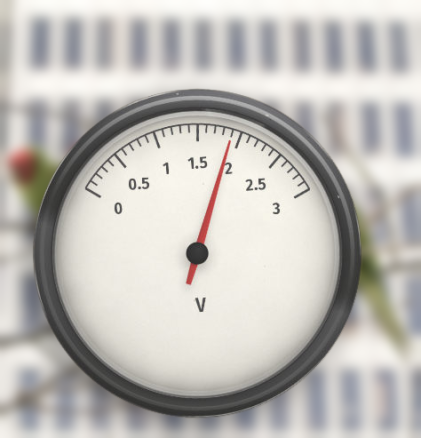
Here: 1.9 V
